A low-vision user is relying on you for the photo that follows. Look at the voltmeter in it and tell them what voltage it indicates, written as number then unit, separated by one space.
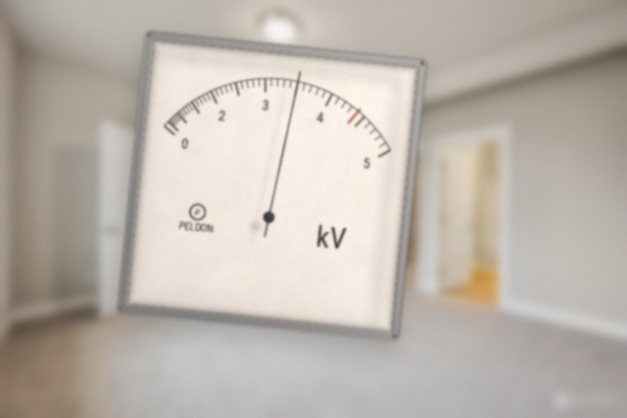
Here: 3.5 kV
